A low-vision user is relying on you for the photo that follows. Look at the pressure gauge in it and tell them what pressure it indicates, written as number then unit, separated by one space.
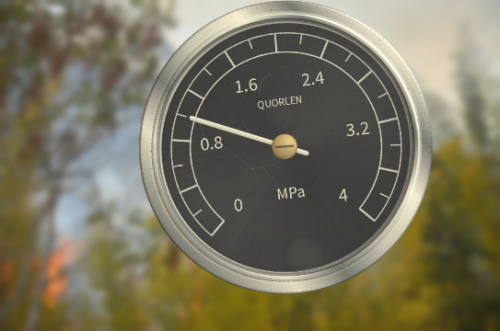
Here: 1 MPa
